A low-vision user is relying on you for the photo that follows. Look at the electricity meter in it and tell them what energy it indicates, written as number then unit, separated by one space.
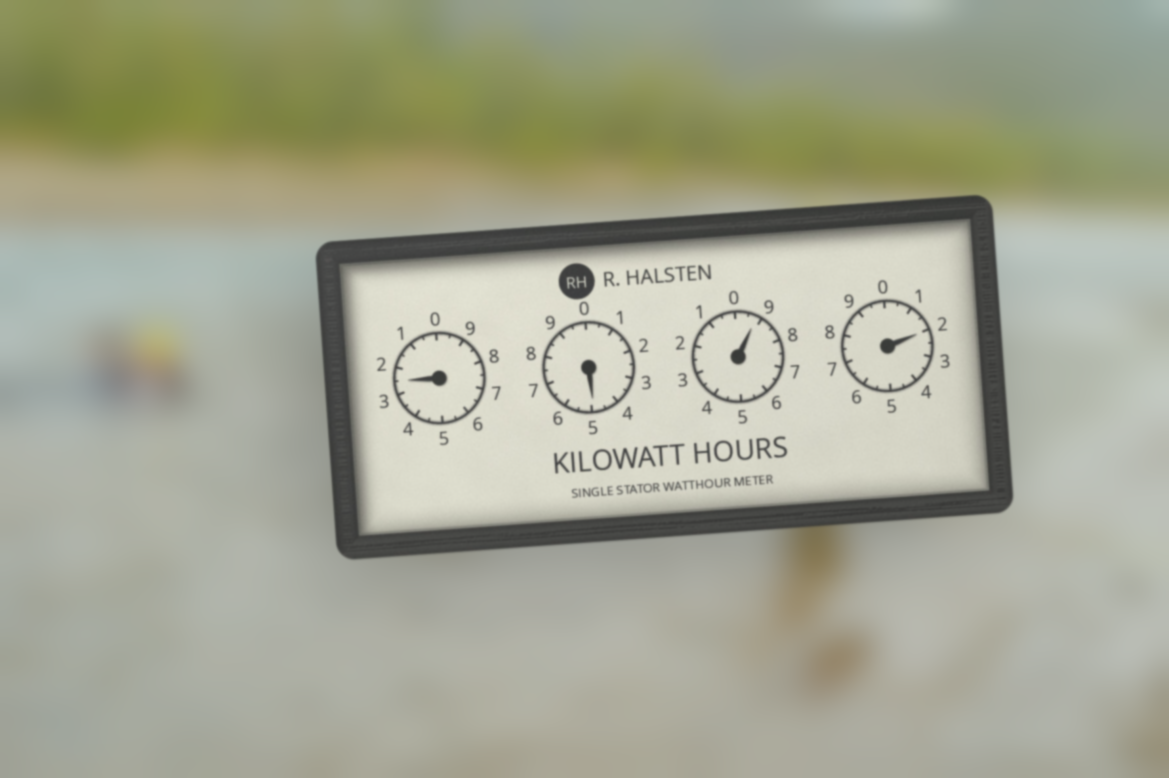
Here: 2492 kWh
